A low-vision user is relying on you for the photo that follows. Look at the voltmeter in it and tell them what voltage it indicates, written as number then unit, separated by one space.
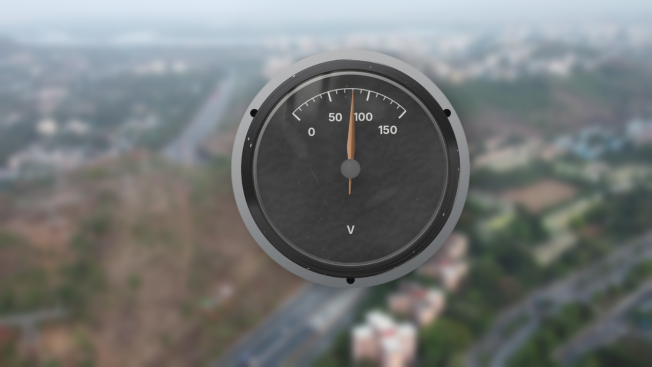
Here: 80 V
